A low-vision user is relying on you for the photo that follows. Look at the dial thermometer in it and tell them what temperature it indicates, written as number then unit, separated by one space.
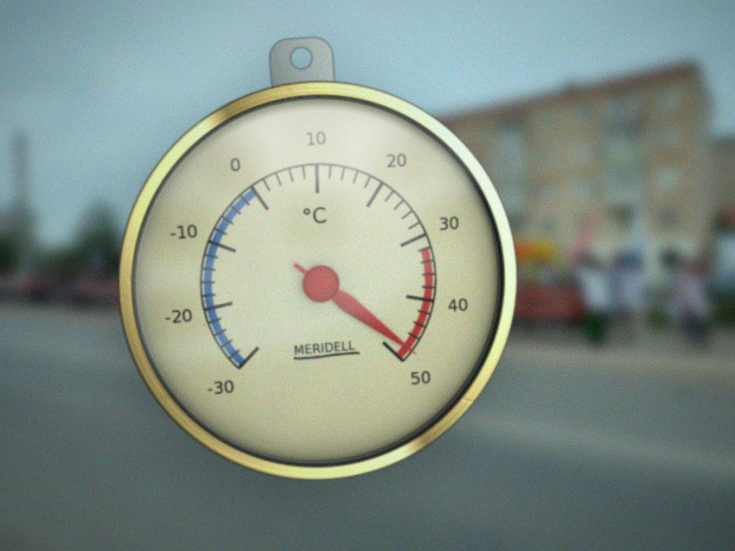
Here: 48 °C
